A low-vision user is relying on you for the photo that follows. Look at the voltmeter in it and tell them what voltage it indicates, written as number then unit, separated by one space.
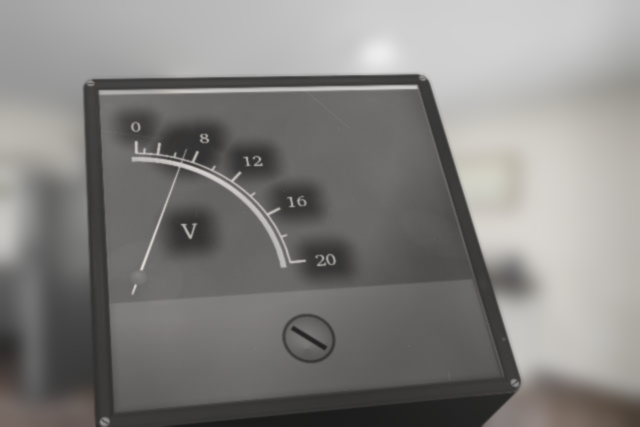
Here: 7 V
